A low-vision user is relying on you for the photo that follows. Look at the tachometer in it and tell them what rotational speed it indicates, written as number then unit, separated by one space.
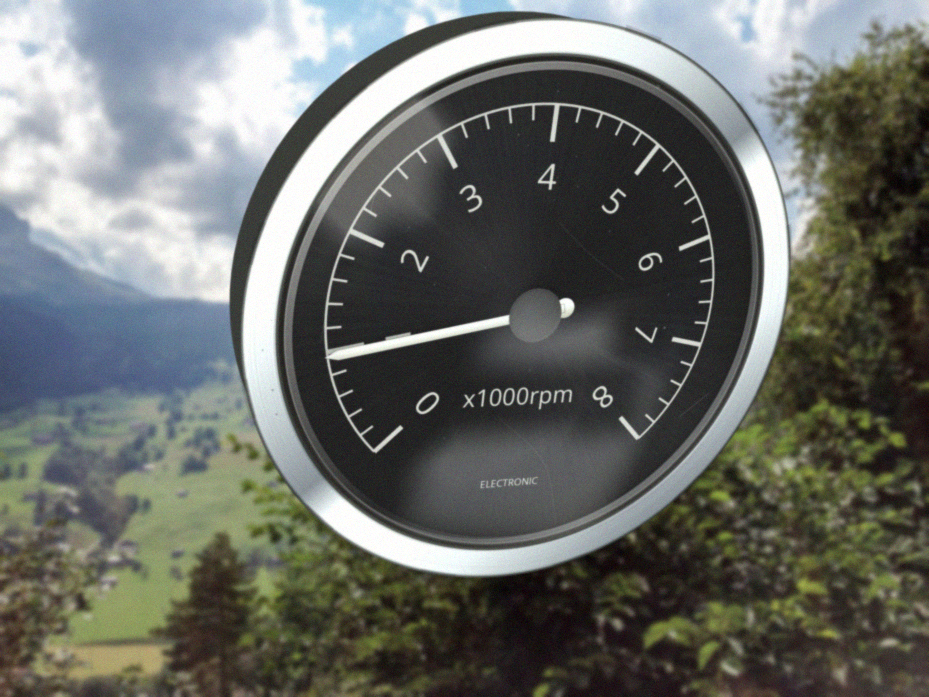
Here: 1000 rpm
